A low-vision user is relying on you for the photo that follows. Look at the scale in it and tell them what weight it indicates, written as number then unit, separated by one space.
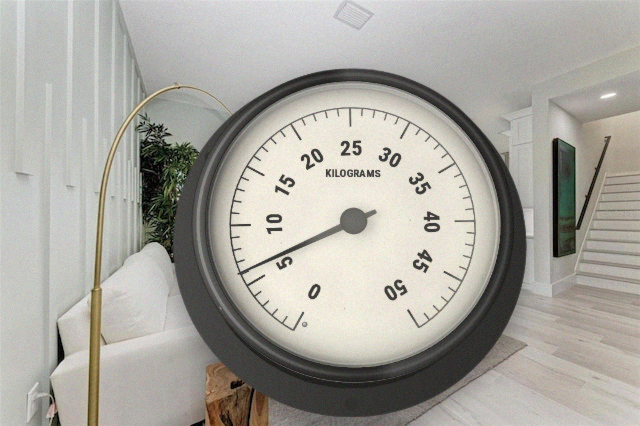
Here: 6 kg
